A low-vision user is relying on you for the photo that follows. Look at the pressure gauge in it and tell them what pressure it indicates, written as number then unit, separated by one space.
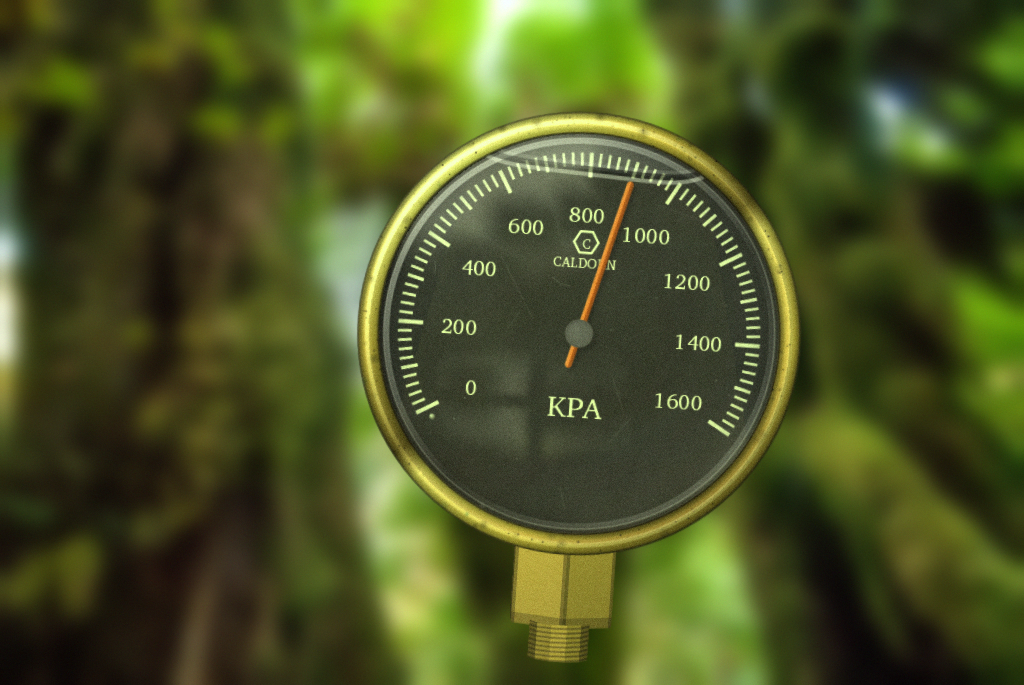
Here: 900 kPa
